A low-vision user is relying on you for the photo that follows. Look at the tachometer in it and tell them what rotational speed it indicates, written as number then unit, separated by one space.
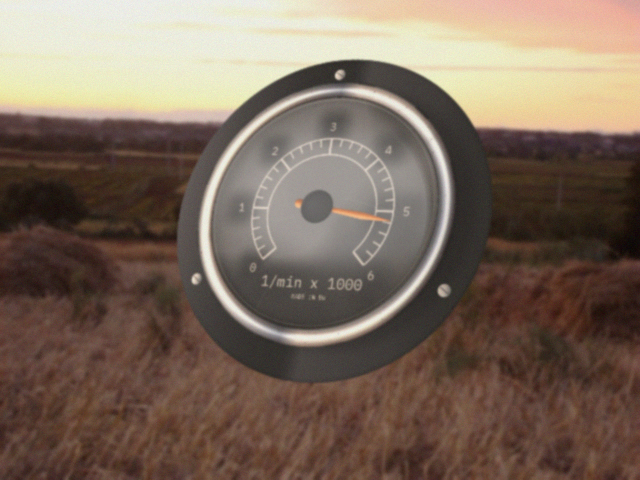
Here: 5200 rpm
